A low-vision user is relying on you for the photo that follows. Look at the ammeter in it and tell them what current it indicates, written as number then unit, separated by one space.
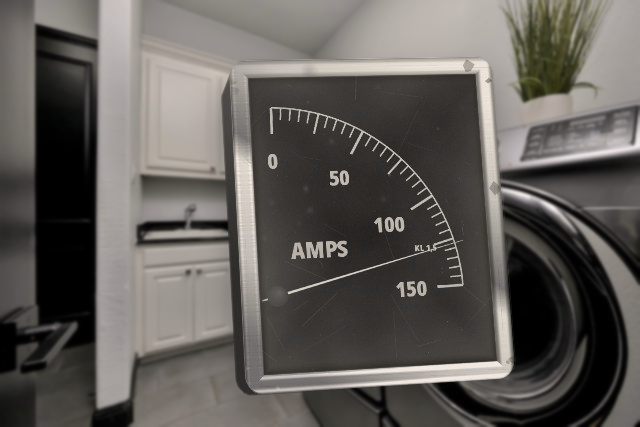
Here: 127.5 A
